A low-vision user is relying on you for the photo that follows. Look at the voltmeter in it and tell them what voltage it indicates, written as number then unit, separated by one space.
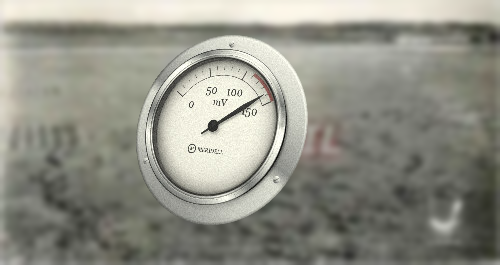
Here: 140 mV
